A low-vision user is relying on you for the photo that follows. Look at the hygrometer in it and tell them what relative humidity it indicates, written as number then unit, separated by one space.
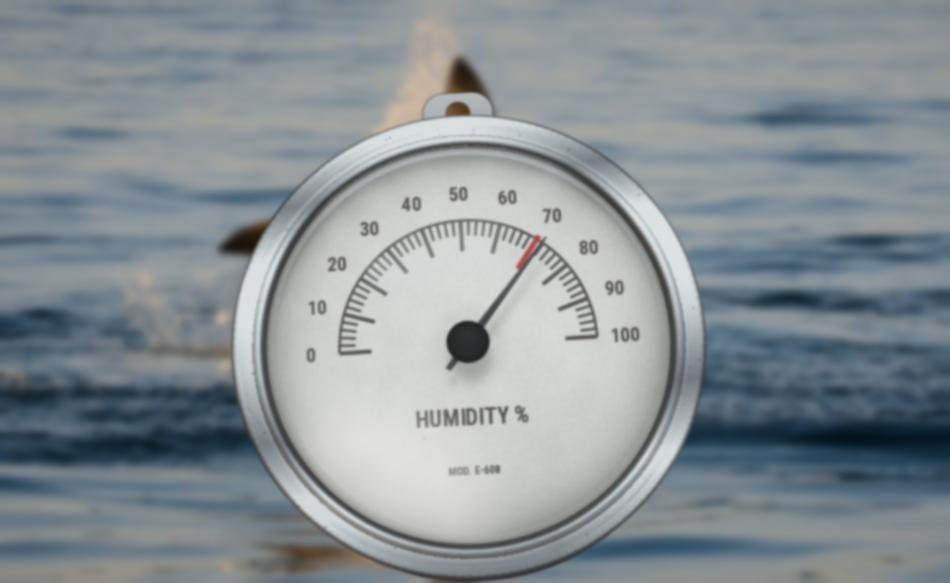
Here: 72 %
